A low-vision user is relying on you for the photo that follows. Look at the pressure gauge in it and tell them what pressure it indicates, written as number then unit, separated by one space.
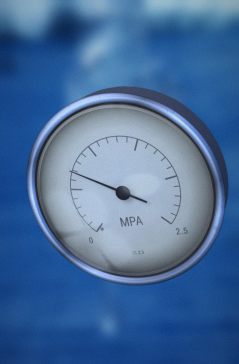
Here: 0.7 MPa
